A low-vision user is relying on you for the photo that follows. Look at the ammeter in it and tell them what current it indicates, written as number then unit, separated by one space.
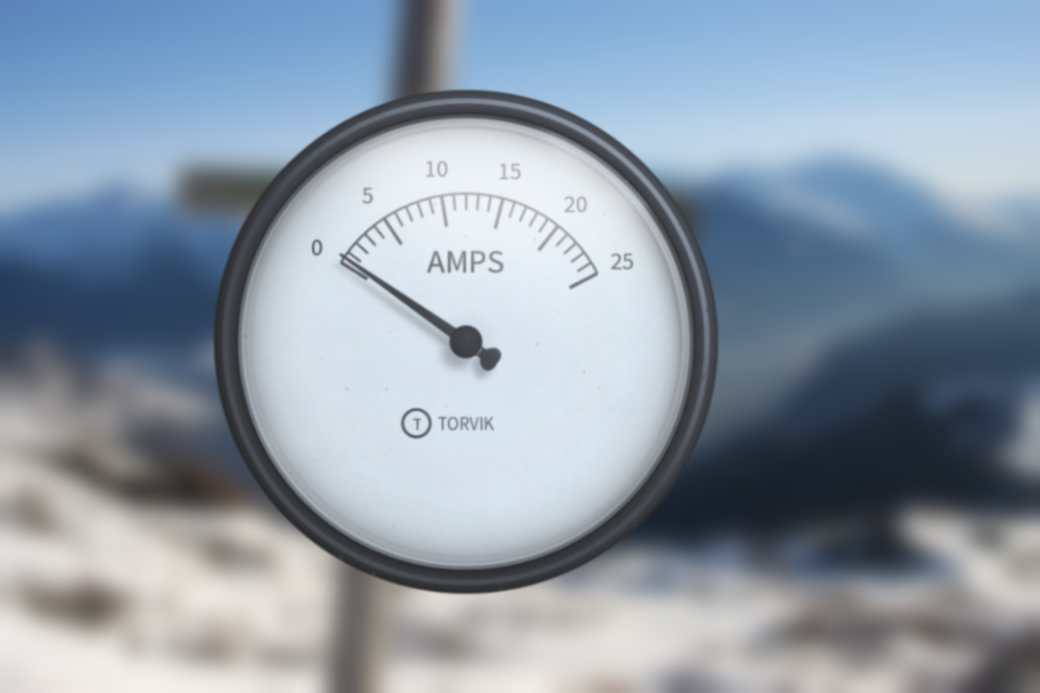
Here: 0.5 A
